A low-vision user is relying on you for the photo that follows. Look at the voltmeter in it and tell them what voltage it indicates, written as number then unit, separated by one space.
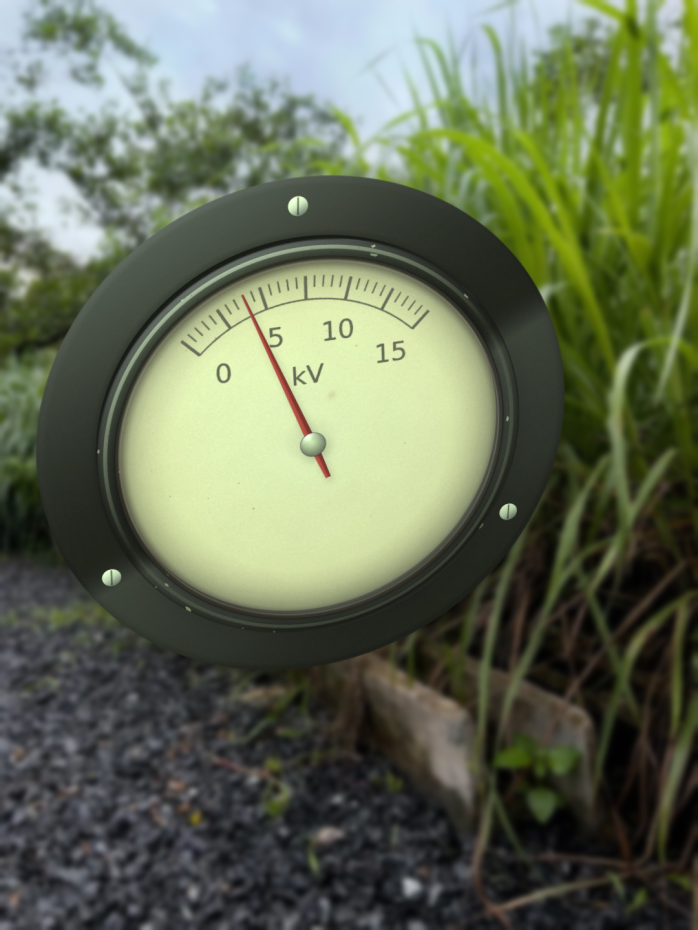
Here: 4 kV
